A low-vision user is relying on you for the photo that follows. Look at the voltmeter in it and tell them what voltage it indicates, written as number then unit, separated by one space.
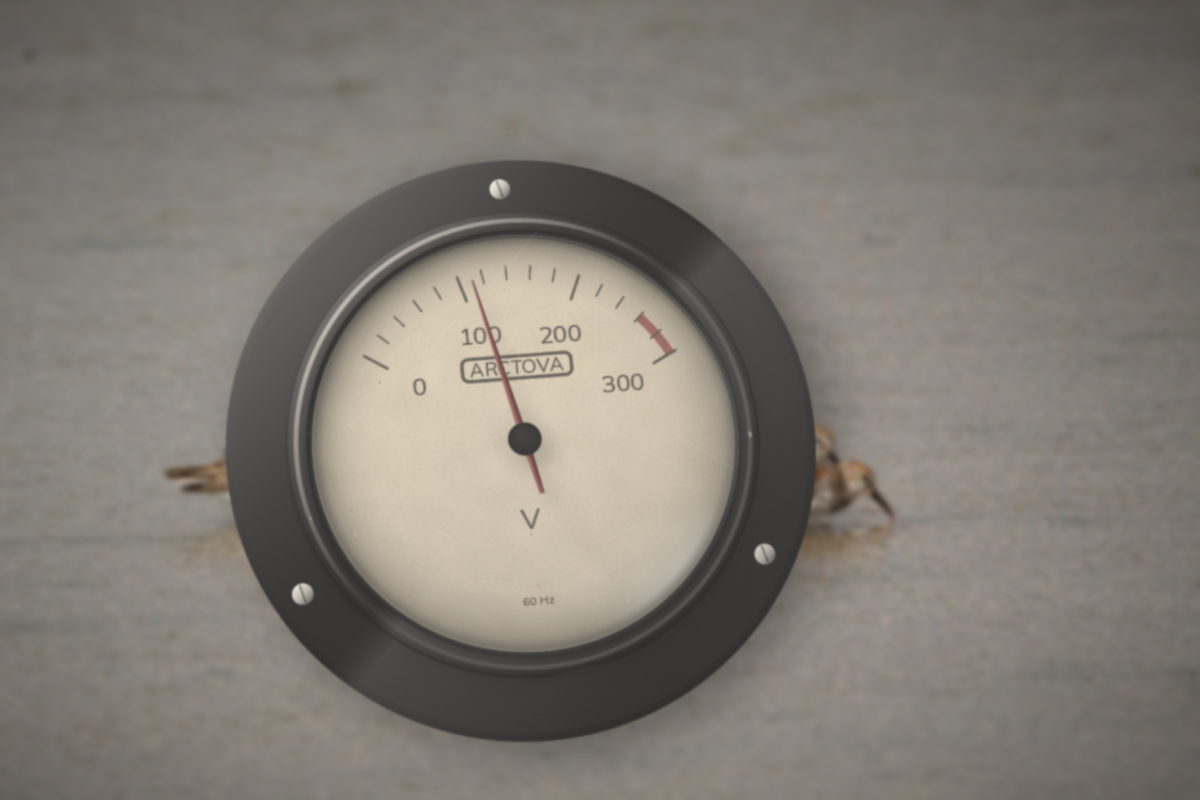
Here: 110 V
